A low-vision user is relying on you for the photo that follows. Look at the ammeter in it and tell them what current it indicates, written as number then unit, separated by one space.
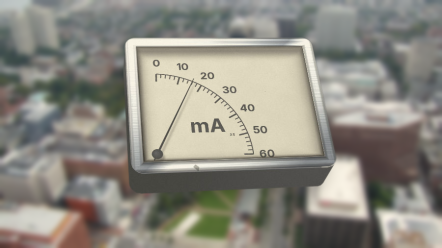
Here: 16 mA
